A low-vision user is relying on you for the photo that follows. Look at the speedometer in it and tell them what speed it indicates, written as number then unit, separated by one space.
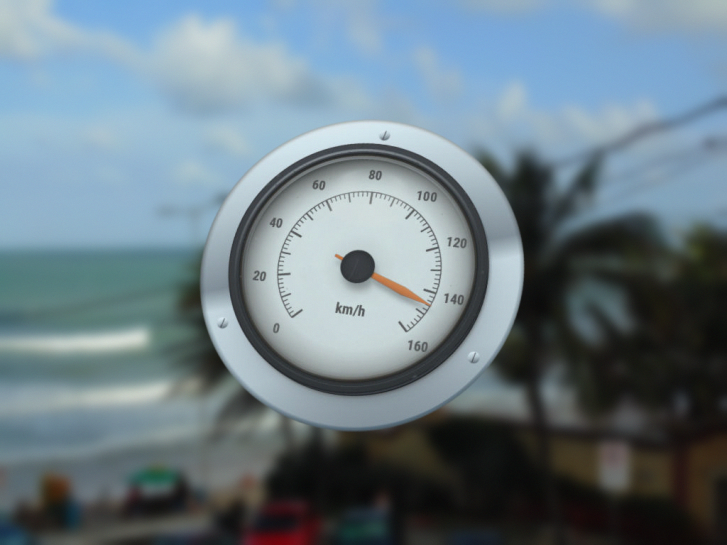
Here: 146 km/h
